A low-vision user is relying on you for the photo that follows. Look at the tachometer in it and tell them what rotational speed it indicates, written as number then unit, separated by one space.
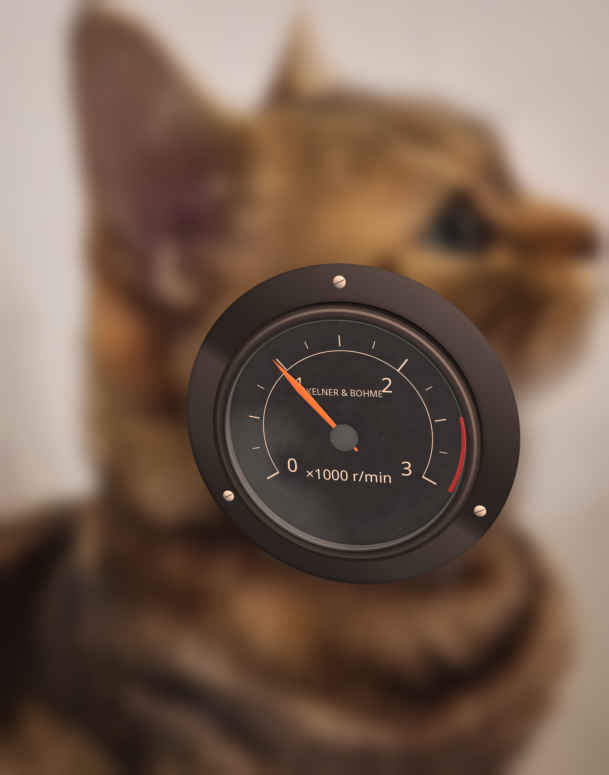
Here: 1000 rpm
